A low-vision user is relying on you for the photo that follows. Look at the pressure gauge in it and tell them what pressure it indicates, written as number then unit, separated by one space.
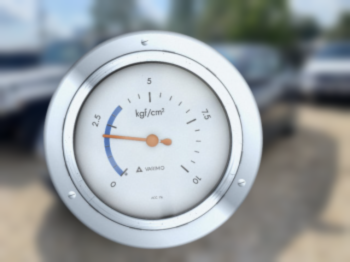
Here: 2 kg/cm²
